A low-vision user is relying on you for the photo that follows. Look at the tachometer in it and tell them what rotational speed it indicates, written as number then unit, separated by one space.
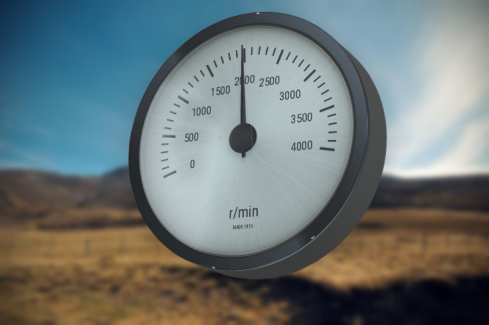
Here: 2000 rpm
